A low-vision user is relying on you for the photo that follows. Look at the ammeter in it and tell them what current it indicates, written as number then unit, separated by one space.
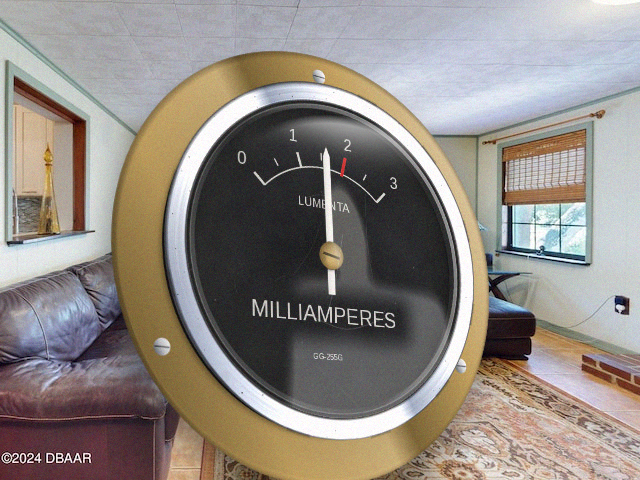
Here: 1.5 mA
